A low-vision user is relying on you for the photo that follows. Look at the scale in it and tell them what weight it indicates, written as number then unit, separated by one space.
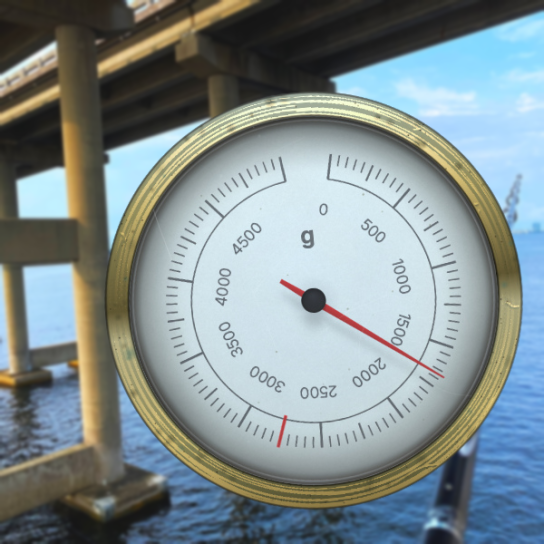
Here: 1675 g
